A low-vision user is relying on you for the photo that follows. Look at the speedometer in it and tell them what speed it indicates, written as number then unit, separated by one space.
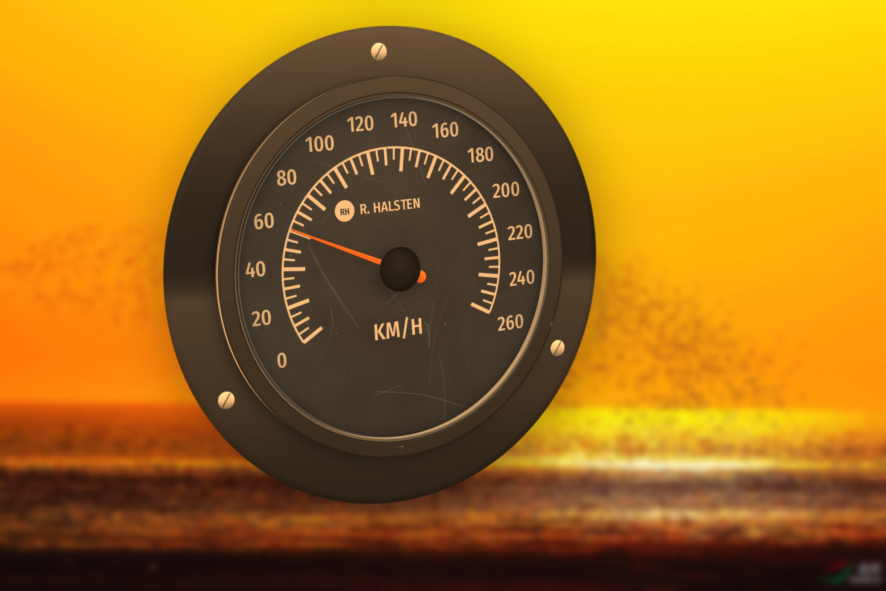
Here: 60 km/h
